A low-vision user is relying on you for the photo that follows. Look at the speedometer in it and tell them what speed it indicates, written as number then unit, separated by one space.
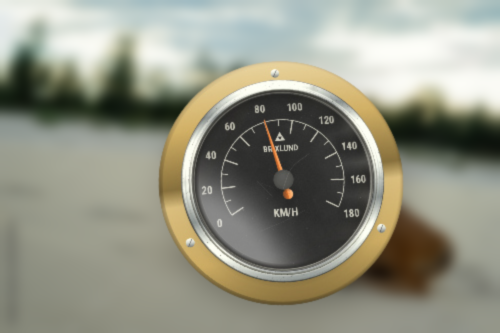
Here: 80 km/h
